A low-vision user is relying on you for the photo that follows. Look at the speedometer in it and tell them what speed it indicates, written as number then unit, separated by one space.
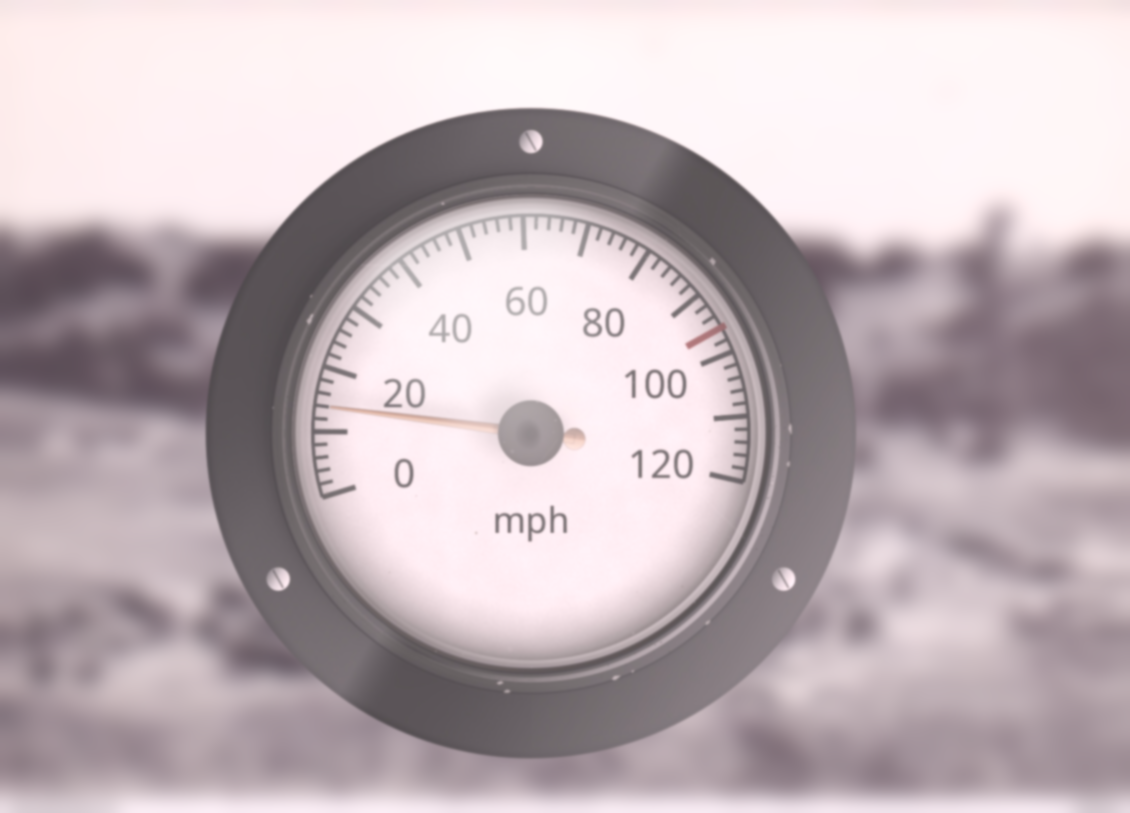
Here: 14 mph
